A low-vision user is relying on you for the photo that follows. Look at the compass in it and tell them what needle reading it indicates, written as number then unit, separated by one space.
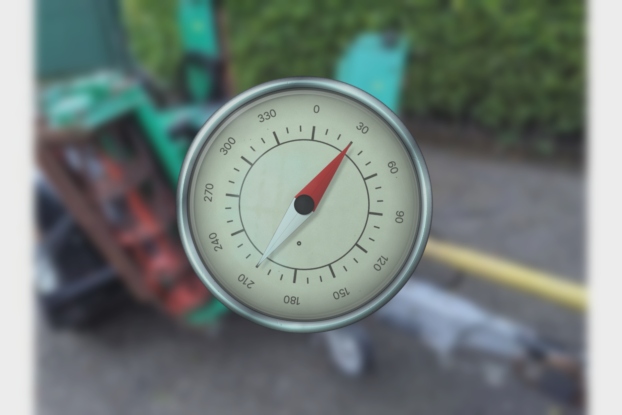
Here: 30 °
